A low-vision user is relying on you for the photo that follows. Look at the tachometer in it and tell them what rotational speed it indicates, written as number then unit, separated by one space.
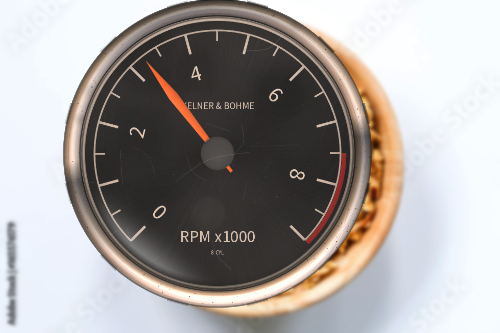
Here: 3250 rpm
